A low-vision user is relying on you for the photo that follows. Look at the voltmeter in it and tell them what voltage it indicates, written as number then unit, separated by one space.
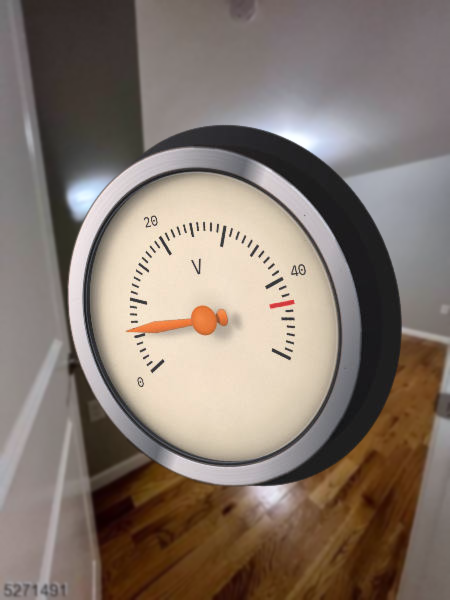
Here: 6 V
